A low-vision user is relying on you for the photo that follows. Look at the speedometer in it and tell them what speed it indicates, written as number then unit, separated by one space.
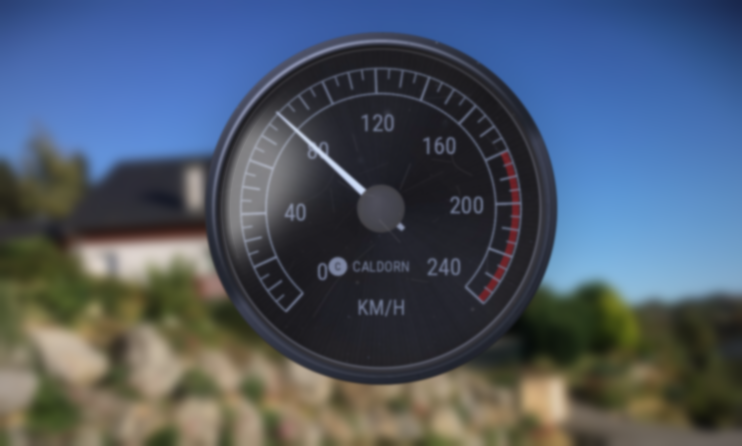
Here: 80 km/h
